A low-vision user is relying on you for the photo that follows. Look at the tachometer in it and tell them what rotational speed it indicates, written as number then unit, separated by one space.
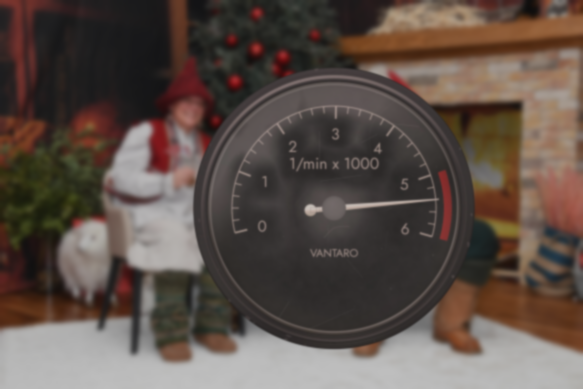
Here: 5400 rpm
